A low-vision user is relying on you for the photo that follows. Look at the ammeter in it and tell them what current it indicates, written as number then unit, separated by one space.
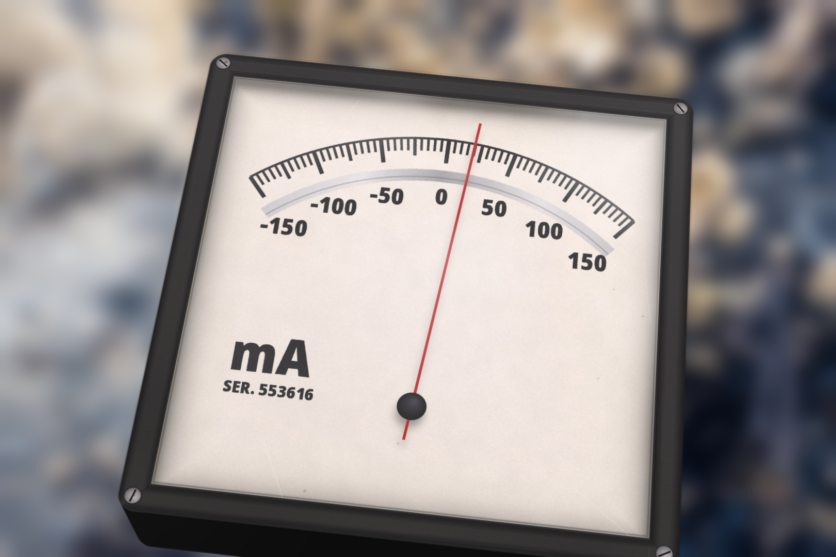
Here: 20 mA
